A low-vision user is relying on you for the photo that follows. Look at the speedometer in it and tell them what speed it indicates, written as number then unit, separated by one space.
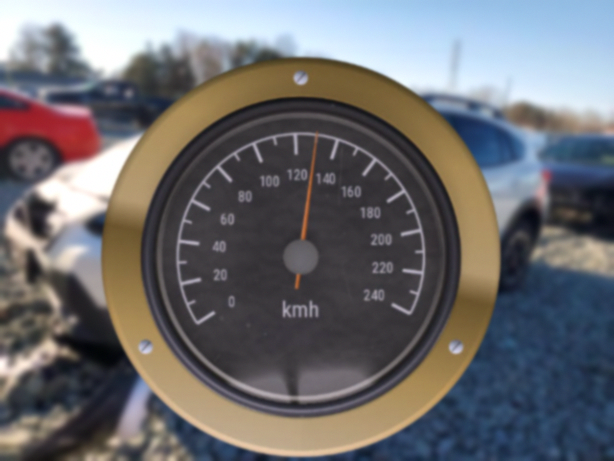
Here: 130 km/h
